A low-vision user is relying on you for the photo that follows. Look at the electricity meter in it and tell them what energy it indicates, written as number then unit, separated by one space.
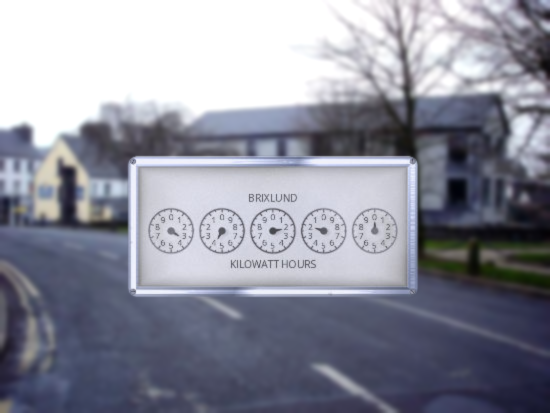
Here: 34220 kWh
